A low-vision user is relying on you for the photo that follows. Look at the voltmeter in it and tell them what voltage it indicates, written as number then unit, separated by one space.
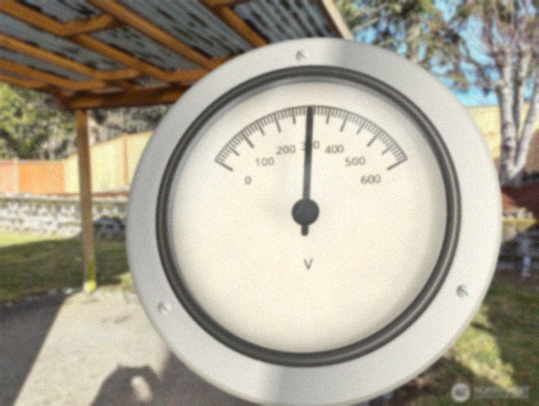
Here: 300 V
